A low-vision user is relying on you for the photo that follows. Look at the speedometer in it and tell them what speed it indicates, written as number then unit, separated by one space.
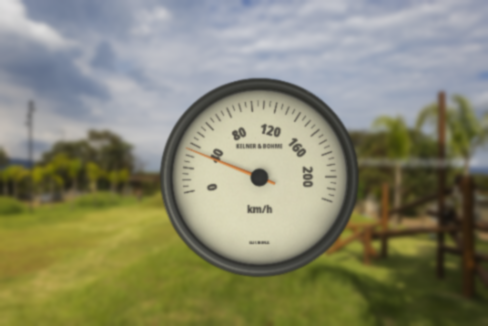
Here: 35 km/h
